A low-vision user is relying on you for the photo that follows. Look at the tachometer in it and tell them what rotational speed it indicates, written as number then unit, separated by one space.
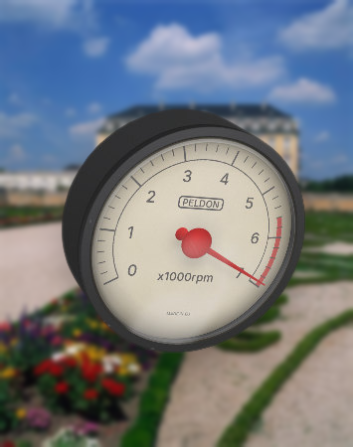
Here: 6900 rpm
